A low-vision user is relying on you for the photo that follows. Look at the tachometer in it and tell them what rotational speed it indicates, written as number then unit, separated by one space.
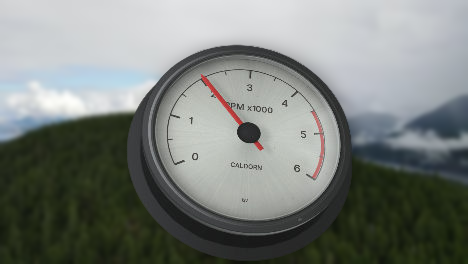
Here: 2000 rpm
